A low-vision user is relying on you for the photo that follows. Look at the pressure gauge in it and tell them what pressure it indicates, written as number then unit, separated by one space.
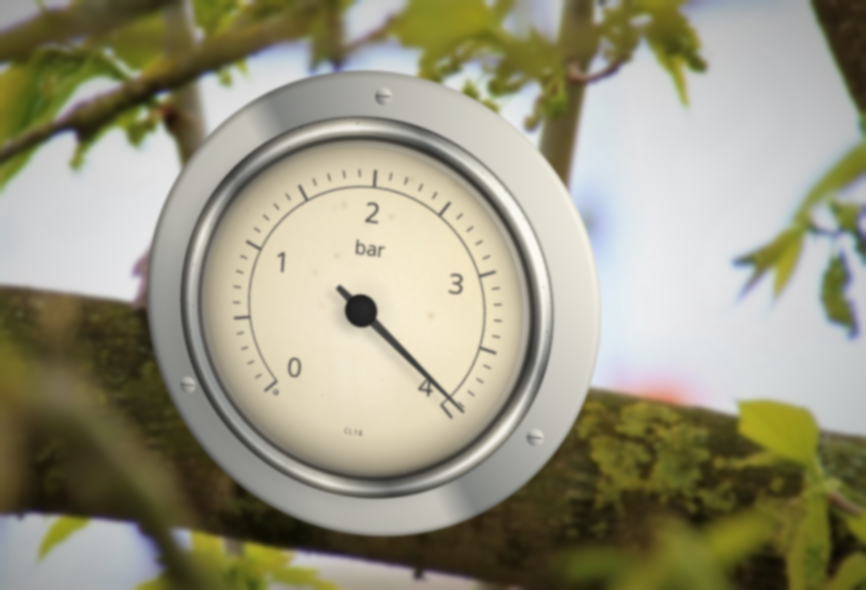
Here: 3.9 bar
